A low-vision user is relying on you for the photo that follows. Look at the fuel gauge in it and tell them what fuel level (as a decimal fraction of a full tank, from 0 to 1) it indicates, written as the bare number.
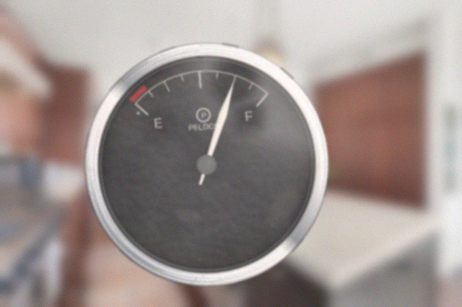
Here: 0.75
